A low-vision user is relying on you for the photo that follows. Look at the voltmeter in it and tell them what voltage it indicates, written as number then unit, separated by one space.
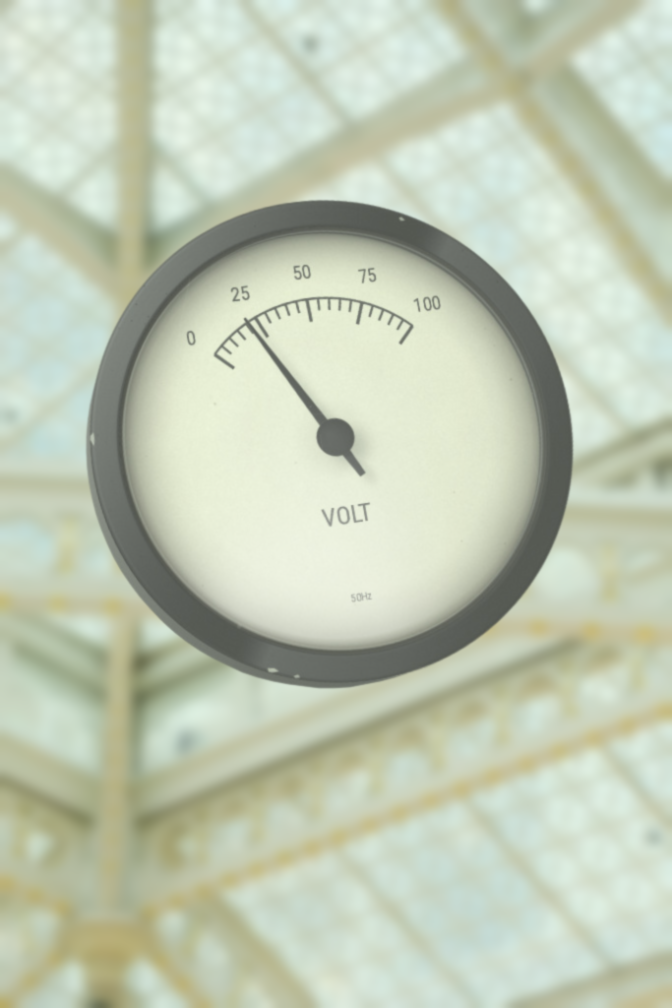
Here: 20 V
